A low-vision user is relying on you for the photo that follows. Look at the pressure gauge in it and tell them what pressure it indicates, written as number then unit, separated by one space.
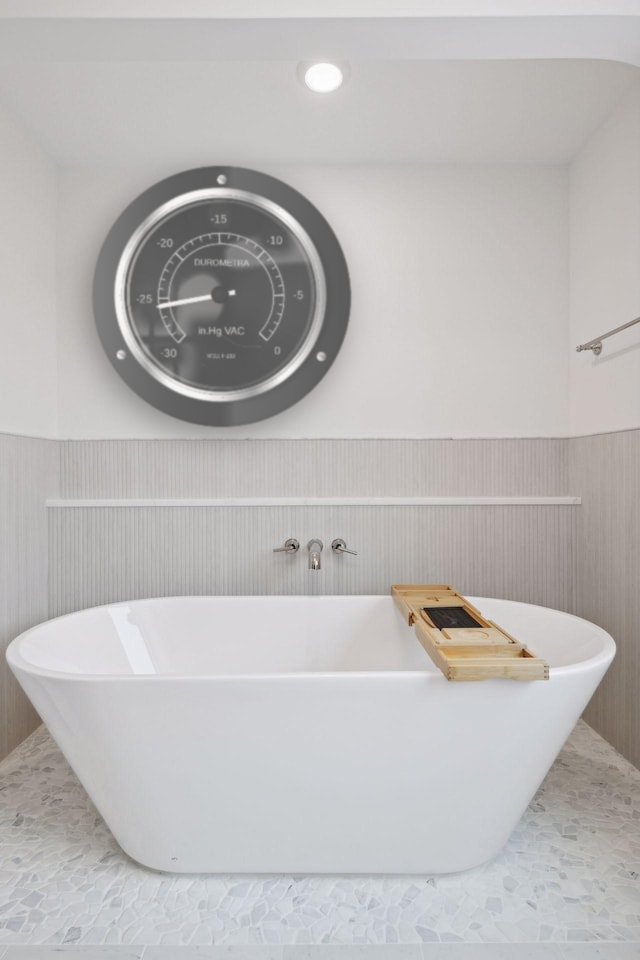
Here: -26 inHg
